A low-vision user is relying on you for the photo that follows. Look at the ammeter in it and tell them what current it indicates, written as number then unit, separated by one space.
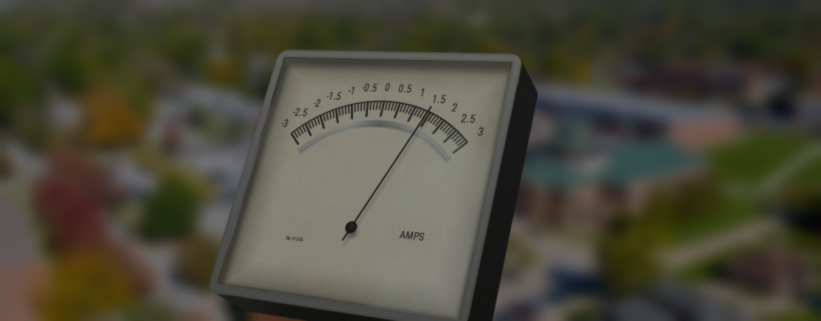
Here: 1.5 A
